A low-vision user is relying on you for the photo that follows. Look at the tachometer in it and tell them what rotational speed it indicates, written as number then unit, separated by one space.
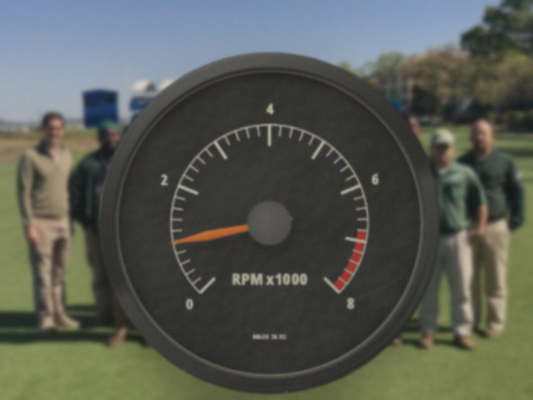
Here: 1000 rpm
